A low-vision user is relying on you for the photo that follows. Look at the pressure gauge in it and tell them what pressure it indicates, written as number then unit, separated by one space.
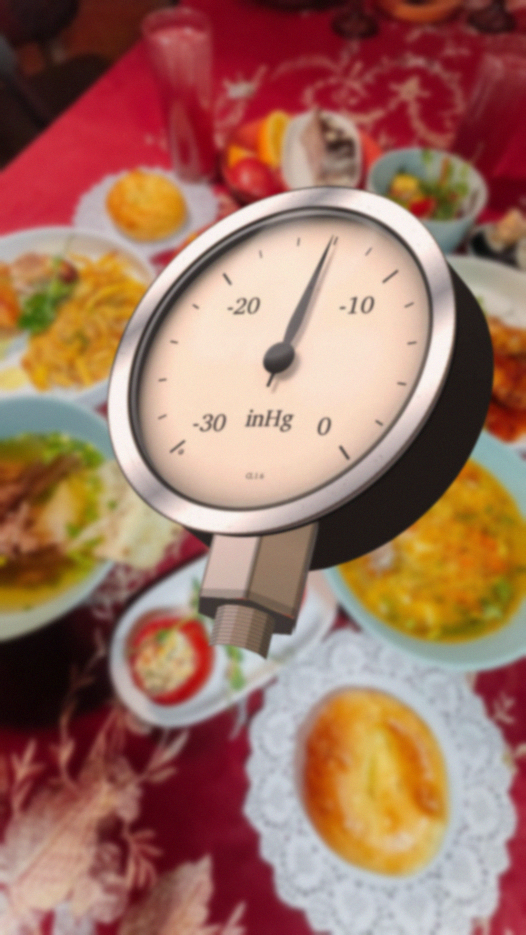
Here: -14 inHg
